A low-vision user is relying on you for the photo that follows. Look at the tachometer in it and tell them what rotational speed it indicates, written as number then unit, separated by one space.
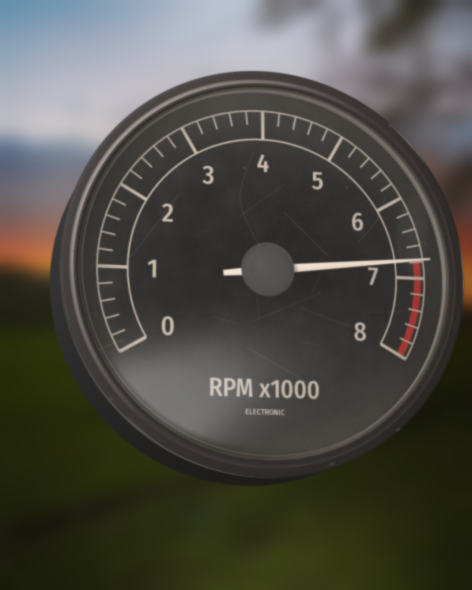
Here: 6800 rpm
